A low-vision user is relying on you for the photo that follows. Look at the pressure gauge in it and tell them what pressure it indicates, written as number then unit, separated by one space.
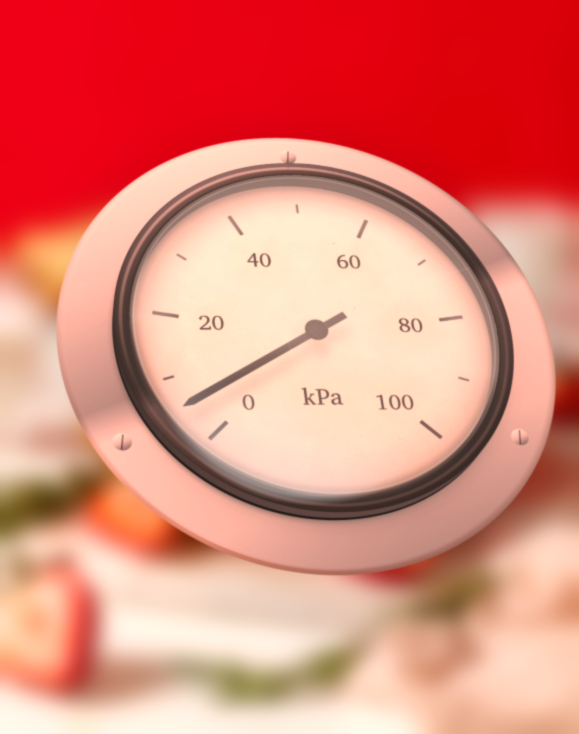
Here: 5 kPa
